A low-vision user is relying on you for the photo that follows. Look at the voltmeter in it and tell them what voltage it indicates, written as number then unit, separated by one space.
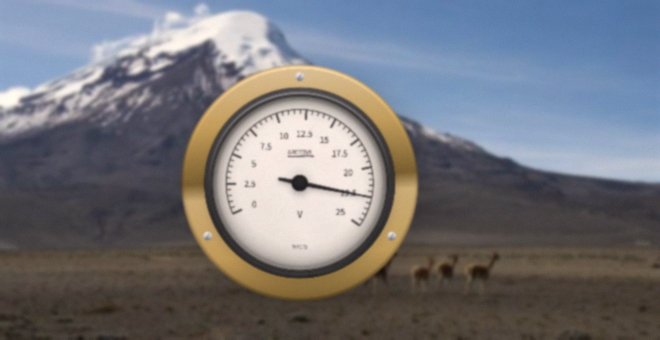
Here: 22.5 V
